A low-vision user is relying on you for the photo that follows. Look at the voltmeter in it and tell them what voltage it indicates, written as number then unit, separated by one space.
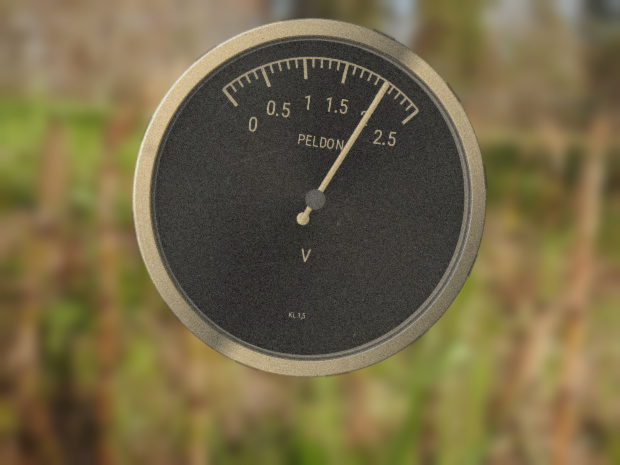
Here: 2 V
